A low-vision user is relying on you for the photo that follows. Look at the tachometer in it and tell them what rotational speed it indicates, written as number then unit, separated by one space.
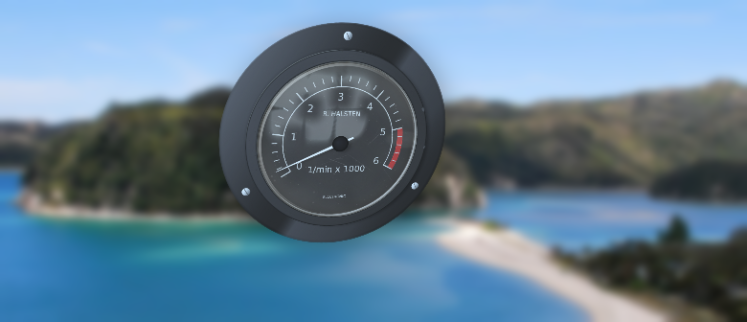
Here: 200 rpm
